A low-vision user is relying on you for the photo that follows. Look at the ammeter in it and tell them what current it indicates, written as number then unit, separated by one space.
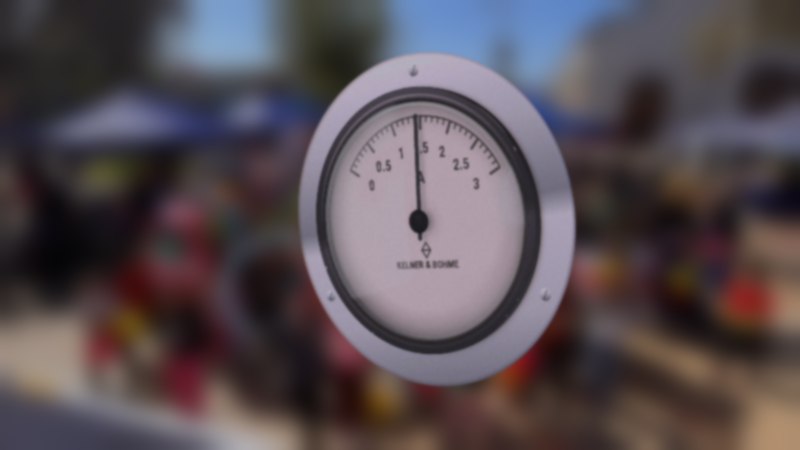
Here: 1.5 A
